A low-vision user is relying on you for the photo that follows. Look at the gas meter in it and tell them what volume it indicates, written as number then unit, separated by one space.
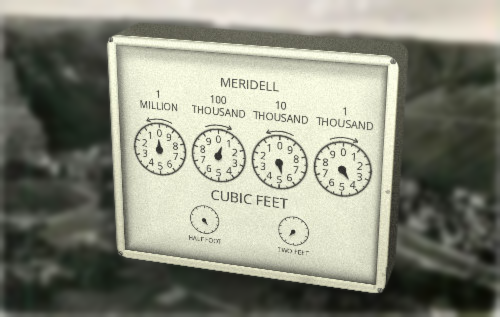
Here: 5400 ft³
